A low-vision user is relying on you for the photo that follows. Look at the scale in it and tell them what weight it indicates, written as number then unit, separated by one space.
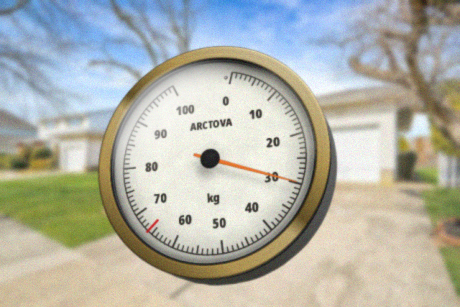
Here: 30 kg
